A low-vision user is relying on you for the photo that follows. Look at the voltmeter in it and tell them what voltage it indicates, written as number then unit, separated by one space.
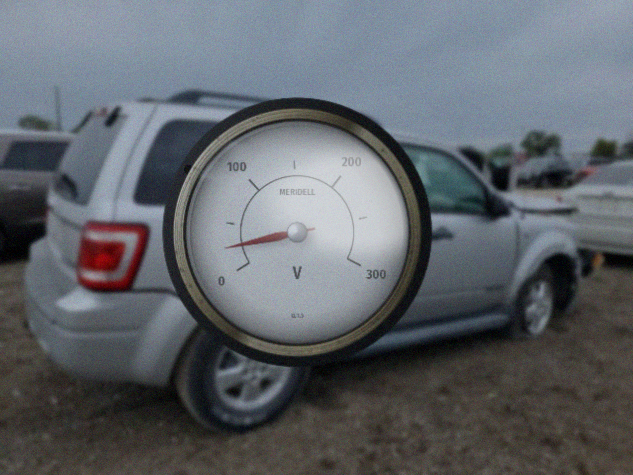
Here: 25 V
